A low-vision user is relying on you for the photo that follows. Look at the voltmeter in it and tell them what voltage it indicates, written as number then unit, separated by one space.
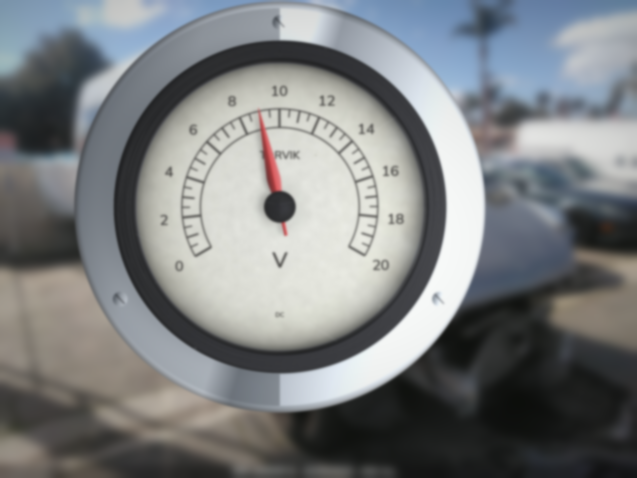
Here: 9 V
